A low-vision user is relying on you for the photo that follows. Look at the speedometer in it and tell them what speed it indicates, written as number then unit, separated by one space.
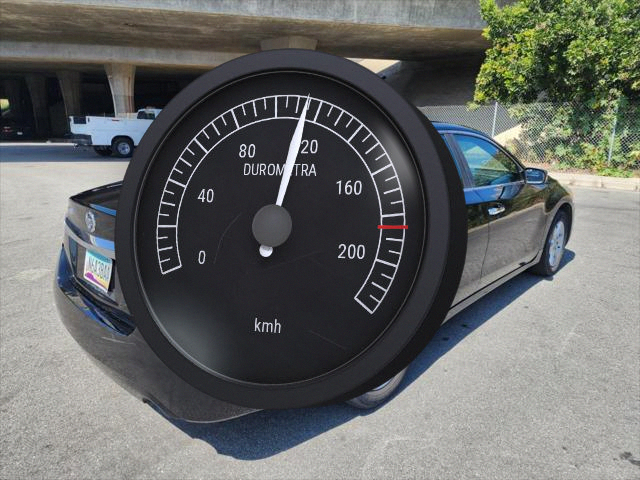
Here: 115 km/h
